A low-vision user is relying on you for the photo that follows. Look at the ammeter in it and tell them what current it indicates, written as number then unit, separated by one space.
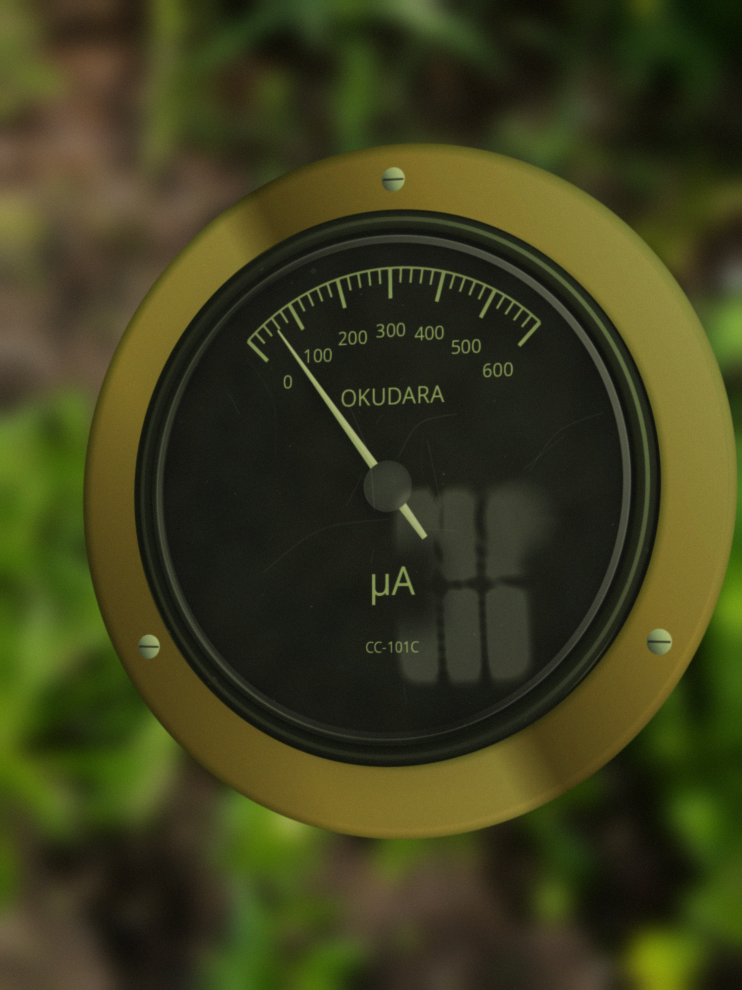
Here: 60 µA
